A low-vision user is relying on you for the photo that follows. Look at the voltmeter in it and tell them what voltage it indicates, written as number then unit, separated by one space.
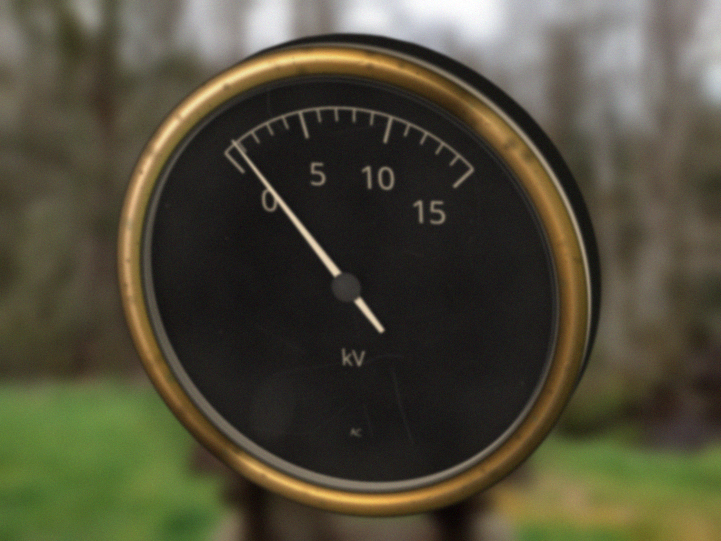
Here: 1 kV
